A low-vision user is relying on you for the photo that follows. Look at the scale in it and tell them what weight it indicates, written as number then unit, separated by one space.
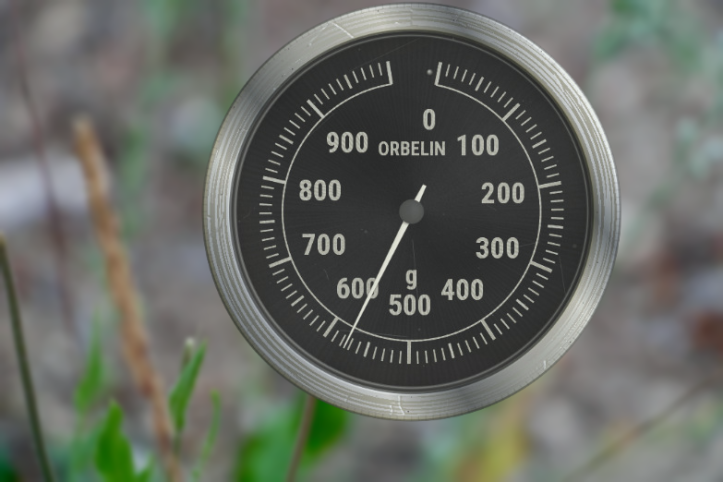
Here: 575 g
